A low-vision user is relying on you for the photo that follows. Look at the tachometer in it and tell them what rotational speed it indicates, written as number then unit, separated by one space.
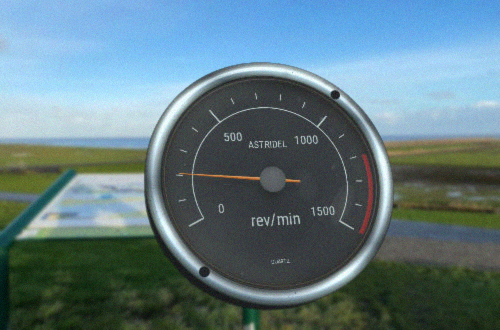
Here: 200 rpm
